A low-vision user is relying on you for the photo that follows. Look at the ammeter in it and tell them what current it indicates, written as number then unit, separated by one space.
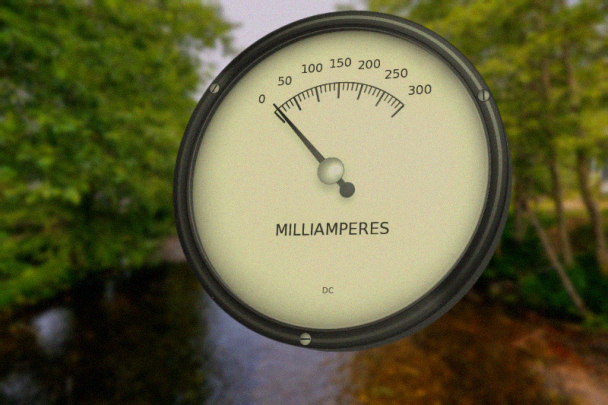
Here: 10 mA
